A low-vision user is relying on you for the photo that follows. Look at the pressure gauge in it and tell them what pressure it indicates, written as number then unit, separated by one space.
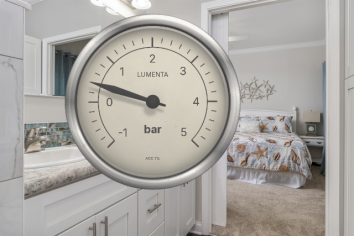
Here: 0.4 bar
